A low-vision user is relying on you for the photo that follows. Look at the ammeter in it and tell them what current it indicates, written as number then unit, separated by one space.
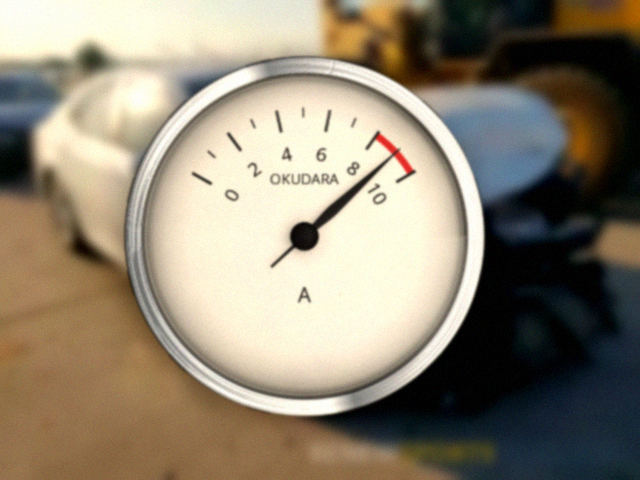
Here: 9 A
